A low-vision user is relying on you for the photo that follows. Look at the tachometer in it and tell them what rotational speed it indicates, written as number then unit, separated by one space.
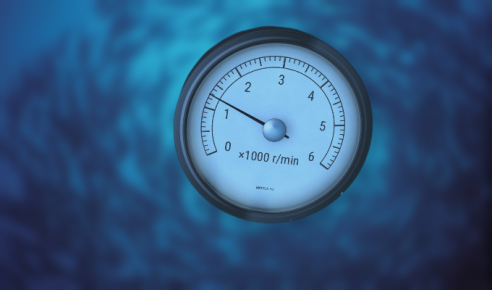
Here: 1300 rpm
